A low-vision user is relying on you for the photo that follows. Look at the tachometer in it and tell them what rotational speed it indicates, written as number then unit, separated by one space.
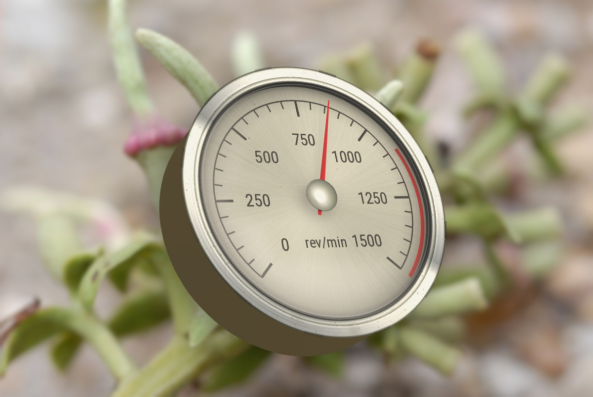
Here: 850 rpm
